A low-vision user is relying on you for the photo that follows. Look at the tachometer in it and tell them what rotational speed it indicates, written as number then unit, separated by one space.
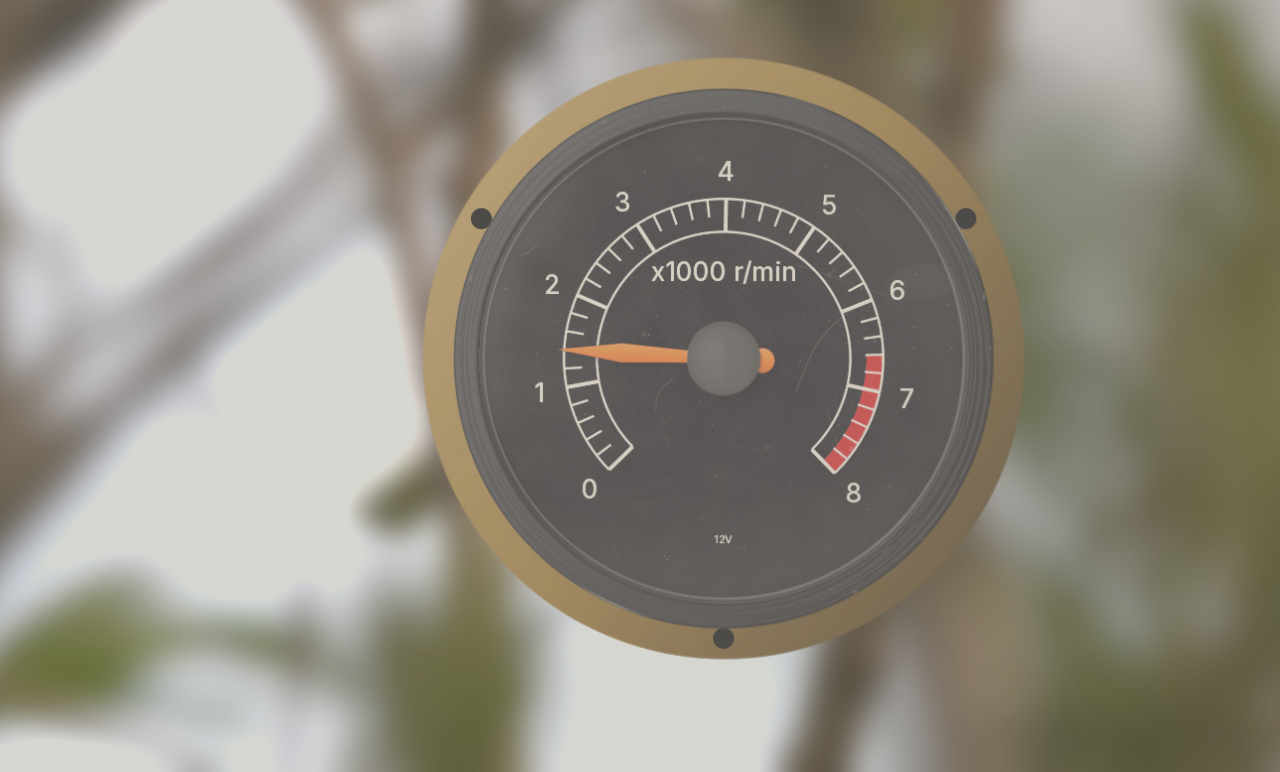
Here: 1400 rpm
